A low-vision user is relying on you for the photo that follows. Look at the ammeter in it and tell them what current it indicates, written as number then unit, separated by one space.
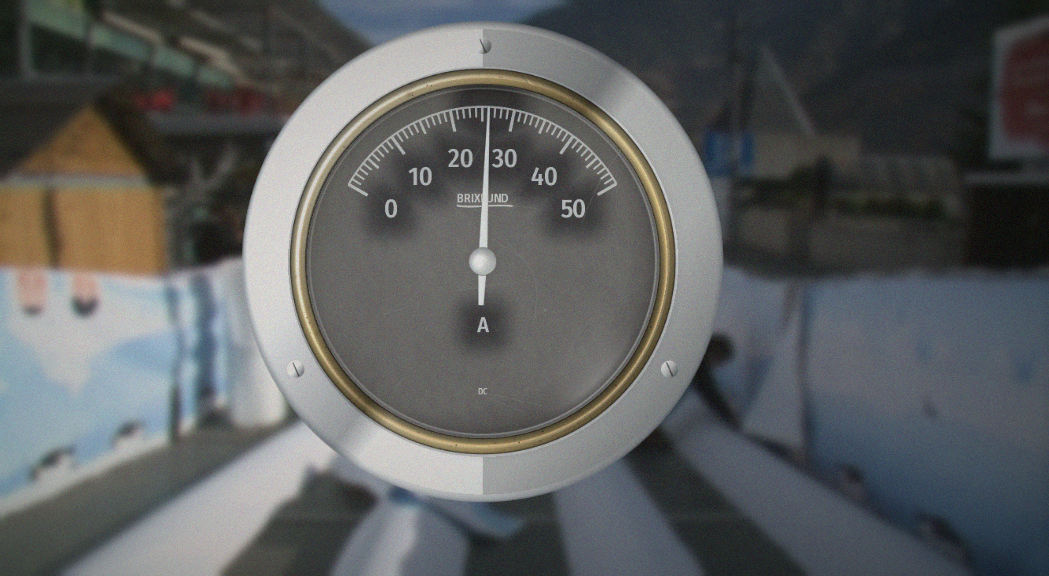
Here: 26 A
